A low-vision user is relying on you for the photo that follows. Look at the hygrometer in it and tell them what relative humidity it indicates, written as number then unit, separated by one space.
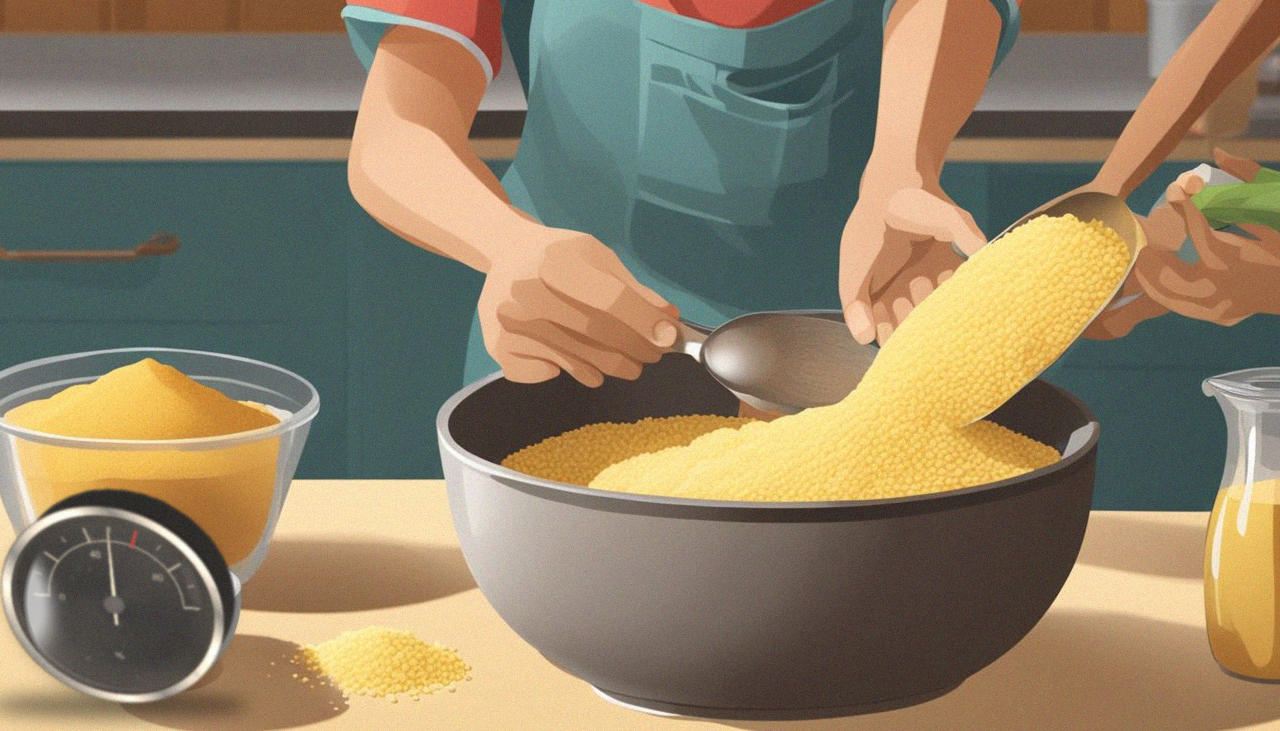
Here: 50 %
